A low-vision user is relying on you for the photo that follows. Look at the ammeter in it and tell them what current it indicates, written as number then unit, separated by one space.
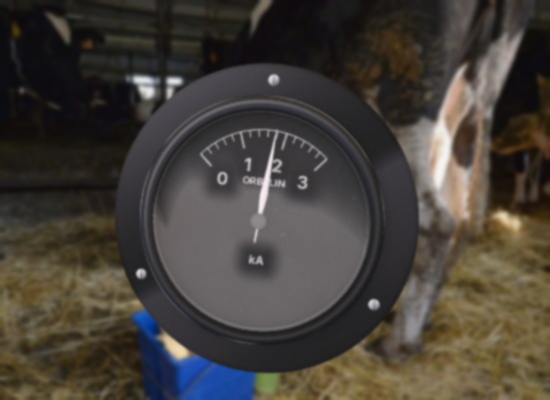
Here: 1.8 kA
